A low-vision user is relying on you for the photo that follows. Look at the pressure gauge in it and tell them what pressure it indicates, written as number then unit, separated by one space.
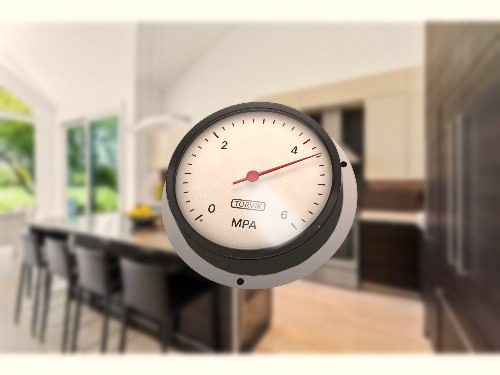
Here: 4.4 MPa
